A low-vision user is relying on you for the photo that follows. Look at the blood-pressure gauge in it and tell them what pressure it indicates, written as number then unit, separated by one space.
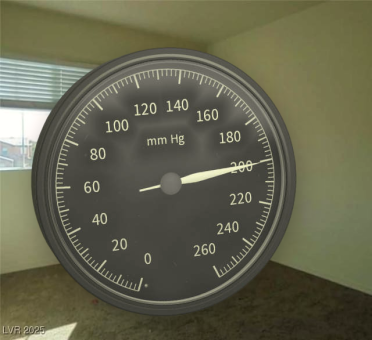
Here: 200 mmHg
